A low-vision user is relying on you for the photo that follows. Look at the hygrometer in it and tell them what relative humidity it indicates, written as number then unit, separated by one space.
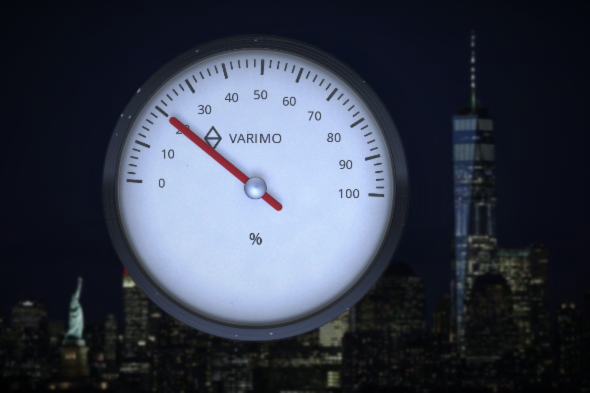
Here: 20 %
